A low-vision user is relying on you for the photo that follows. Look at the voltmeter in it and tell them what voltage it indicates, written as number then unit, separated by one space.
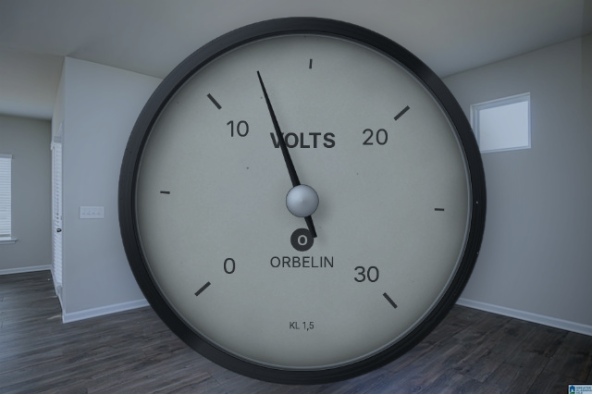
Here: 12.5 V
